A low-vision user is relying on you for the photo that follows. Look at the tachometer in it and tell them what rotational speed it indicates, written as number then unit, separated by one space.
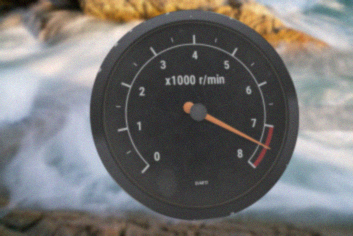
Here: 7500 rpm
